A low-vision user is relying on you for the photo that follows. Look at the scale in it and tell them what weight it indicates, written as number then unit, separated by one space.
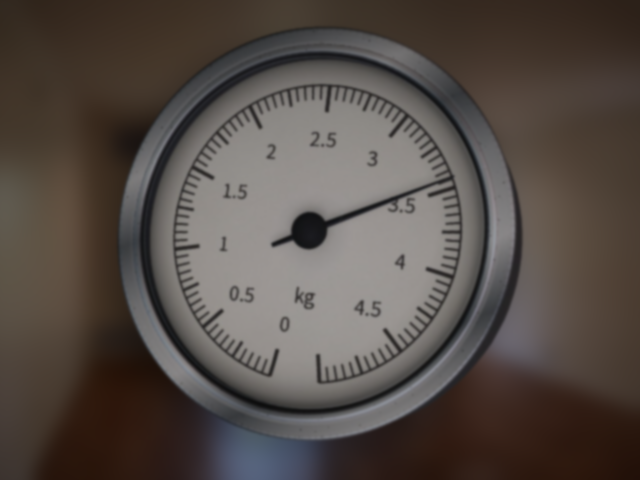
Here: 3.45 kg
